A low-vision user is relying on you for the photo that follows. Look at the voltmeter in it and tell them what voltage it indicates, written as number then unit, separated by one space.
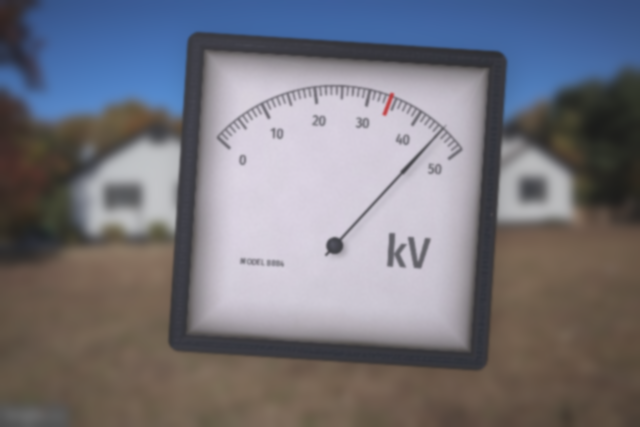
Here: 45 kV
